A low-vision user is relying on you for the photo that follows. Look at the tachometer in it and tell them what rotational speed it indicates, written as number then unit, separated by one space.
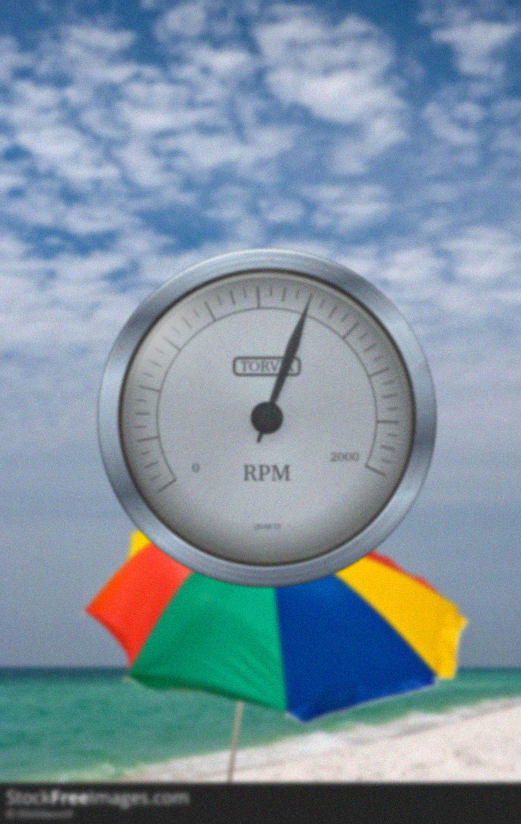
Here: 1200 rpm
